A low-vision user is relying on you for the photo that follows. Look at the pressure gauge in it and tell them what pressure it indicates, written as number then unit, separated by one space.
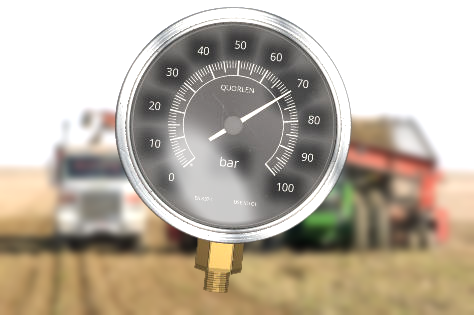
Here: 70 bar
